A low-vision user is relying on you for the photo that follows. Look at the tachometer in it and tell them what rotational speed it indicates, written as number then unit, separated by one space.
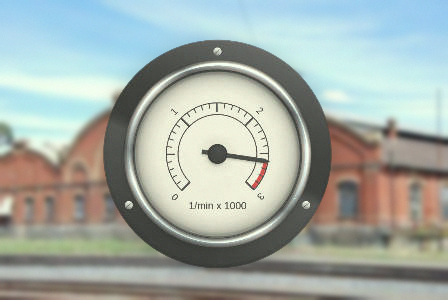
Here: 2600 rpm
